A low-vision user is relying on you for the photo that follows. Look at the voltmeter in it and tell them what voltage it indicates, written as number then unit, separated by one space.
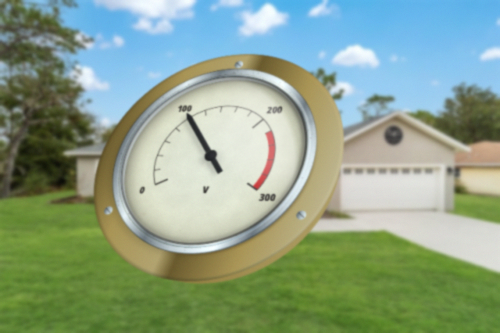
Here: 100 V
